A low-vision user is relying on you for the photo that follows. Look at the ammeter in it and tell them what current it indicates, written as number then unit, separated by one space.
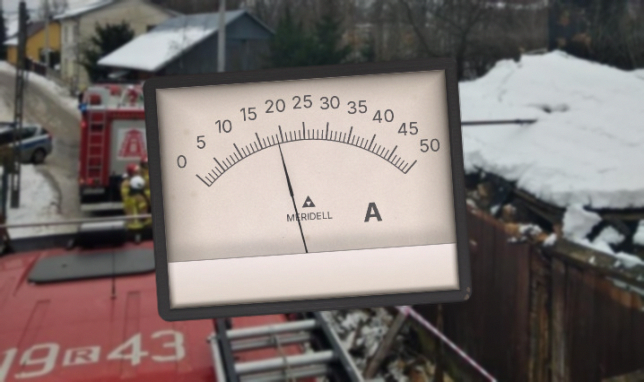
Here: 19 A
